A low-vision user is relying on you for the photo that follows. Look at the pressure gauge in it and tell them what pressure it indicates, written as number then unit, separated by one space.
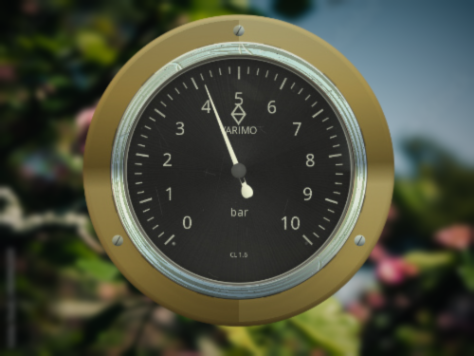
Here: 4.2 bar
